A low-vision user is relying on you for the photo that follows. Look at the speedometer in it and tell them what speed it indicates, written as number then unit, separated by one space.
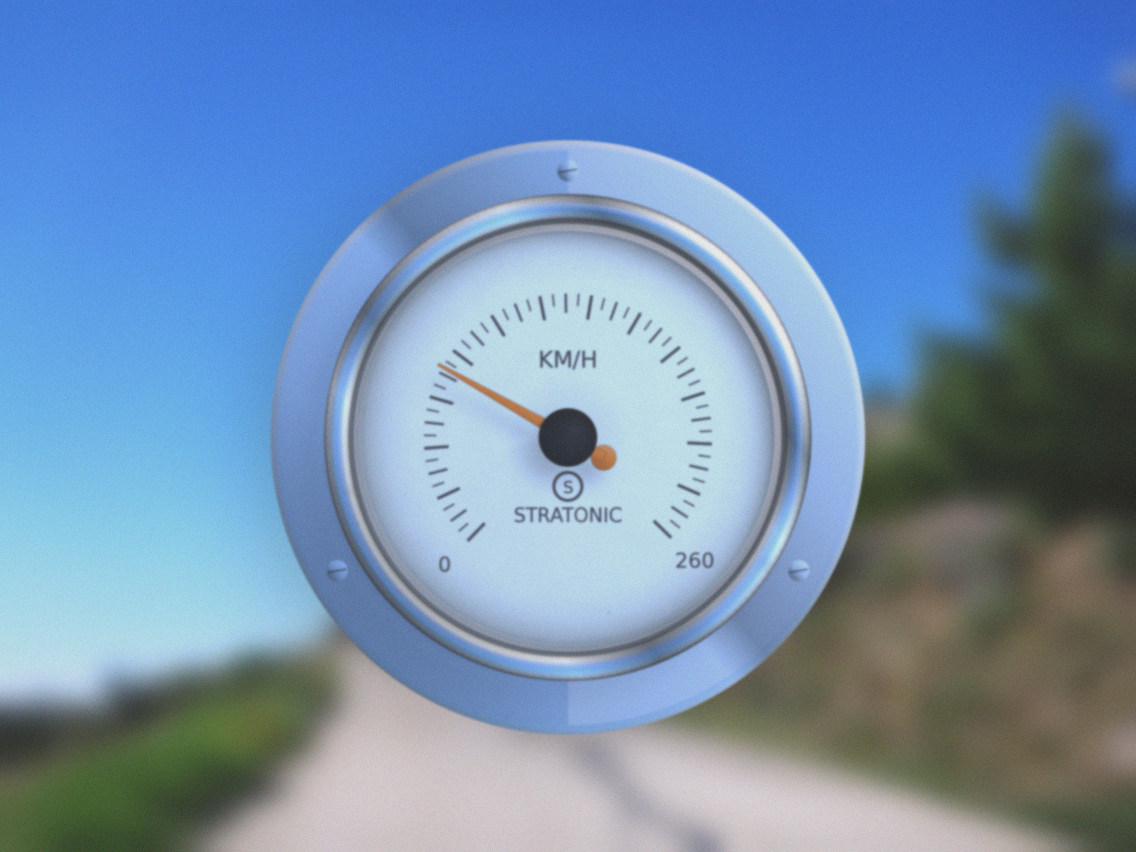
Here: 72.5 km/h
